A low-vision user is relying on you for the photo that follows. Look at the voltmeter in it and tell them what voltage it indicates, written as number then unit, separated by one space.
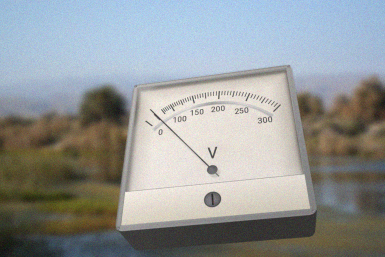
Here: 50 V
